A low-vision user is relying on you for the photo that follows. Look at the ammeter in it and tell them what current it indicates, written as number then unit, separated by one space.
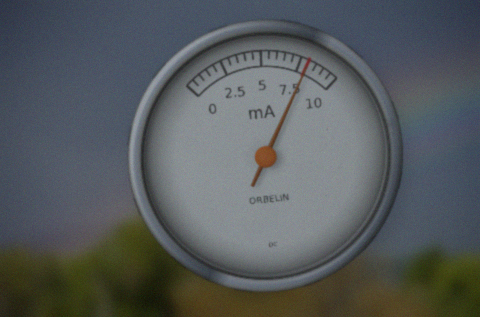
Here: 8 mA
